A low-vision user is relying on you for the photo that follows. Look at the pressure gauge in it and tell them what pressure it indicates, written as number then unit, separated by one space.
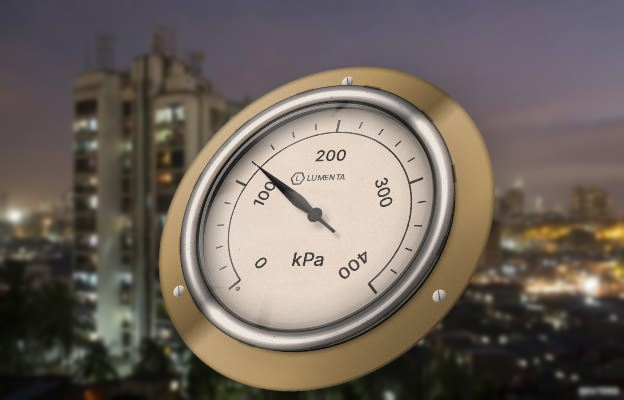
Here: 120 kPa
